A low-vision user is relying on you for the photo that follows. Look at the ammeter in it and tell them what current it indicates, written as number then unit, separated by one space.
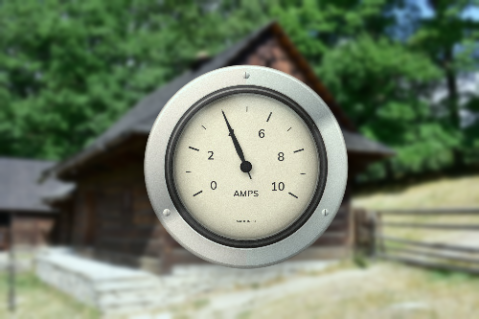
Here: 4 A
